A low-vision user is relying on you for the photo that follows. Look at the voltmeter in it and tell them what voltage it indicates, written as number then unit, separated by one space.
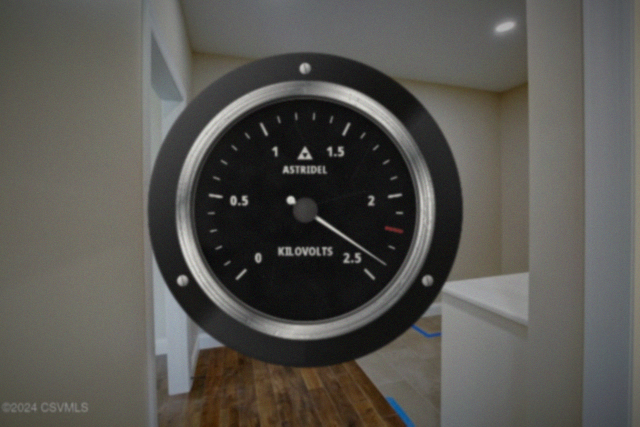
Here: 2.4 kV
